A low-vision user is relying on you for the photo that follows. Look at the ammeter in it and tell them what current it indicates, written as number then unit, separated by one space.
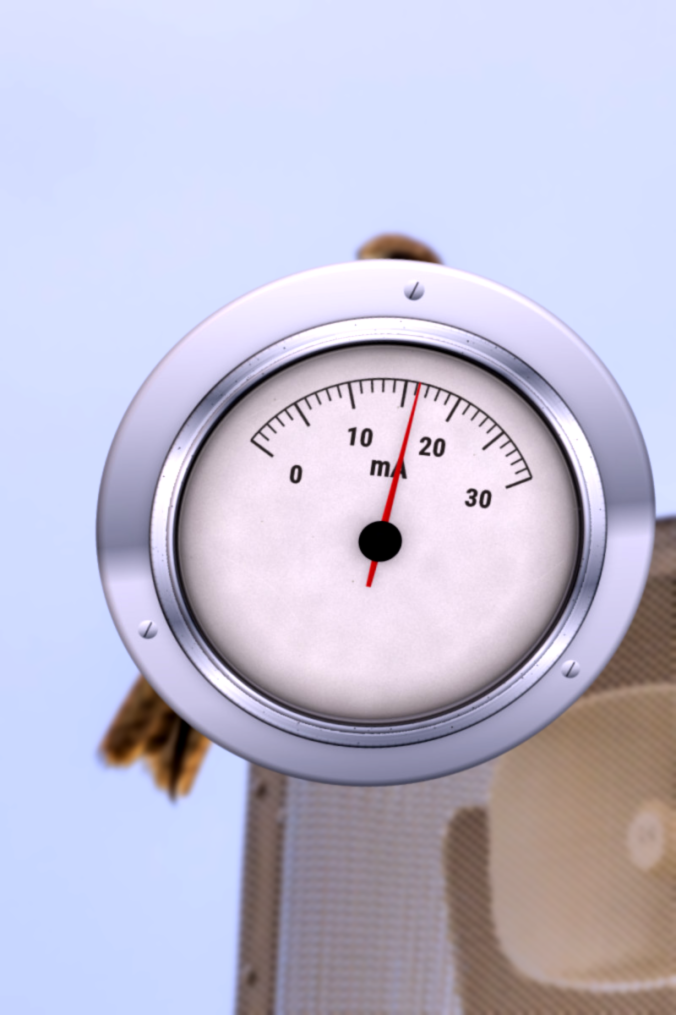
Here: 16 mA
